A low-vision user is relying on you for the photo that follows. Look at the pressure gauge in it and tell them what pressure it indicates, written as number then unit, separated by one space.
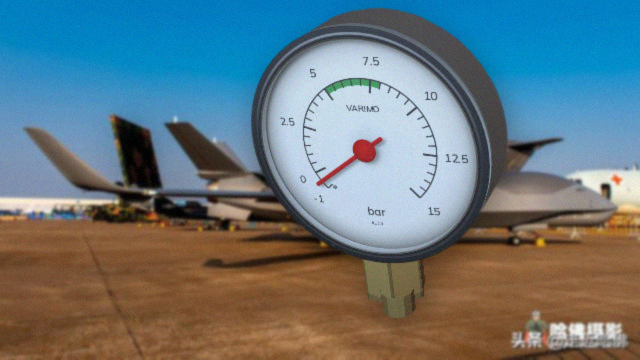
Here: -0.5 bar
